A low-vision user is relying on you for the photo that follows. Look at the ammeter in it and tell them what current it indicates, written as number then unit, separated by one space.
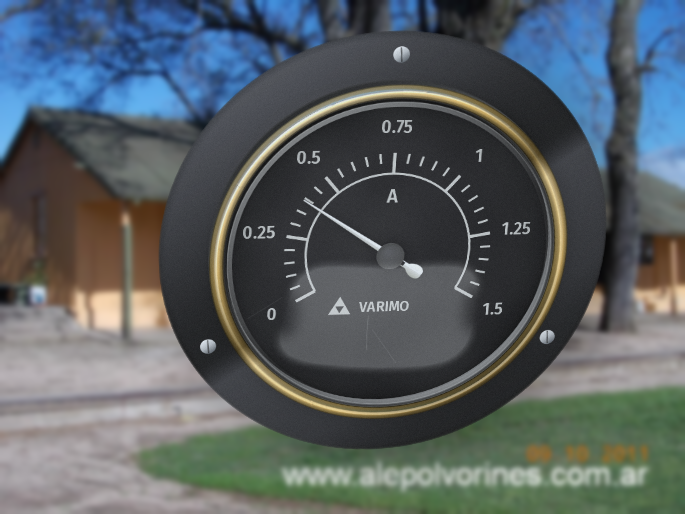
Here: 0.4 A
